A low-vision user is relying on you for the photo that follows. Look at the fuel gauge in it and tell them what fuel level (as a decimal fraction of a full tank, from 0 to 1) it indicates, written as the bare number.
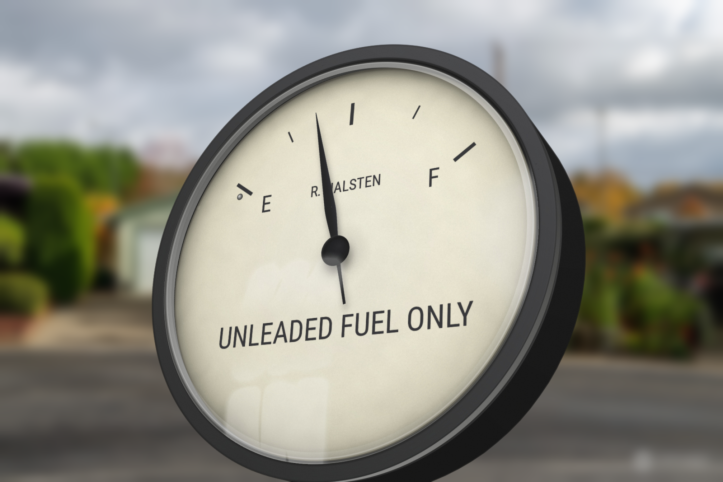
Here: 0.375
